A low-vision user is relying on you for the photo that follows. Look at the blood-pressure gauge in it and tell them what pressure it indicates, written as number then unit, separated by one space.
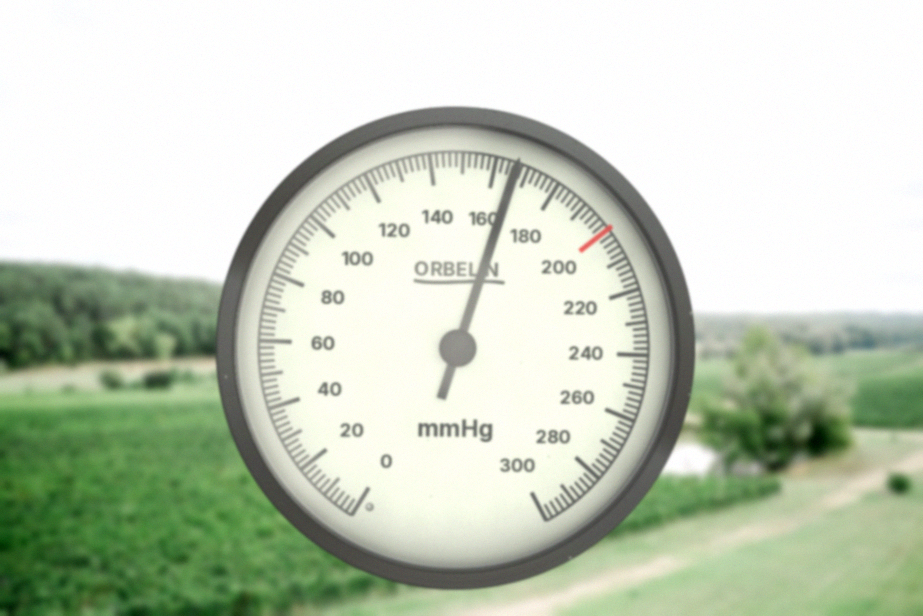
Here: 166 mmHg
